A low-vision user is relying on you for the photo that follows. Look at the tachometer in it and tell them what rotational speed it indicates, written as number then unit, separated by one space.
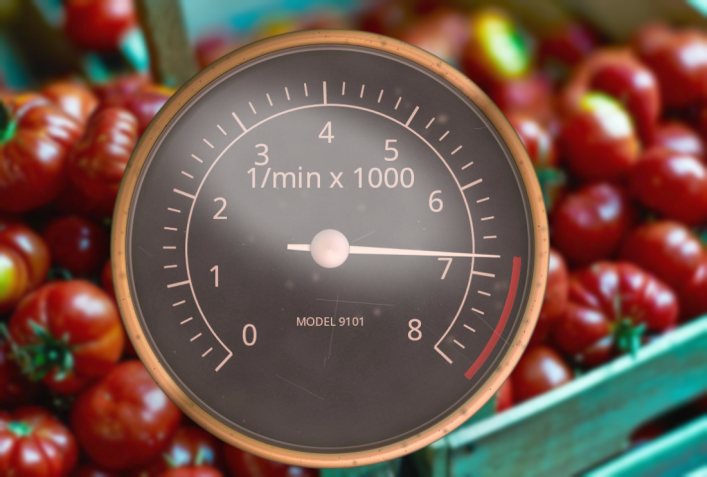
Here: 6800 rpm
